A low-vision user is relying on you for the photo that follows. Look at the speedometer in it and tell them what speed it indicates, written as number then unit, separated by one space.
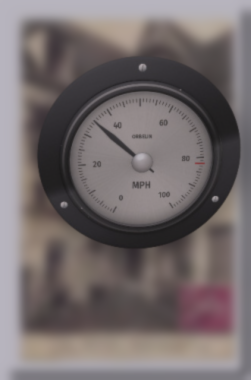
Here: 35 mph
